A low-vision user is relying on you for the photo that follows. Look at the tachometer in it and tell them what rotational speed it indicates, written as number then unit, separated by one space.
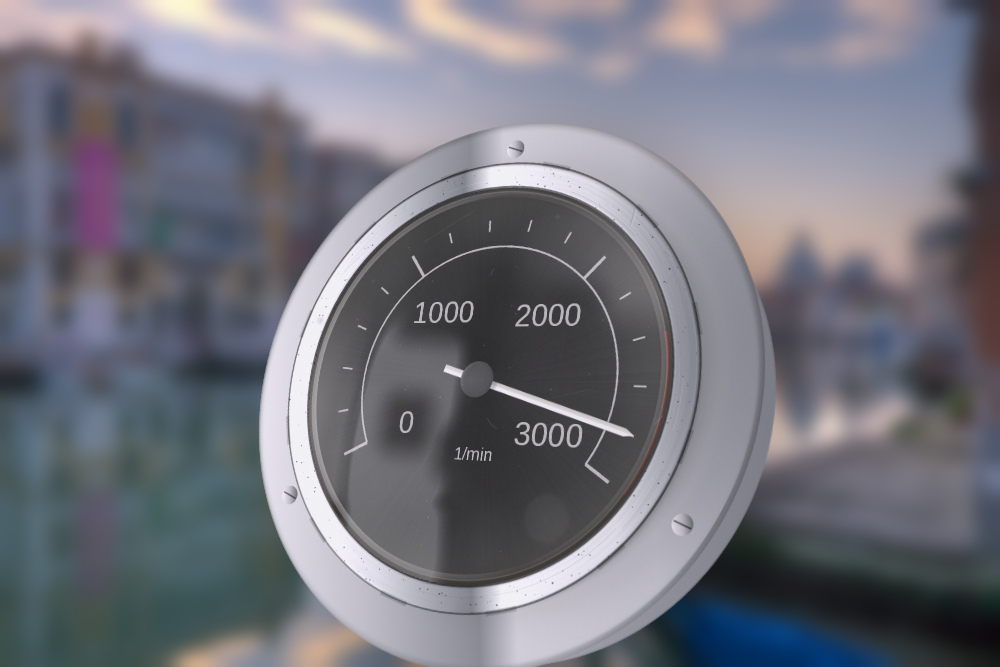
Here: 2800 rpm
